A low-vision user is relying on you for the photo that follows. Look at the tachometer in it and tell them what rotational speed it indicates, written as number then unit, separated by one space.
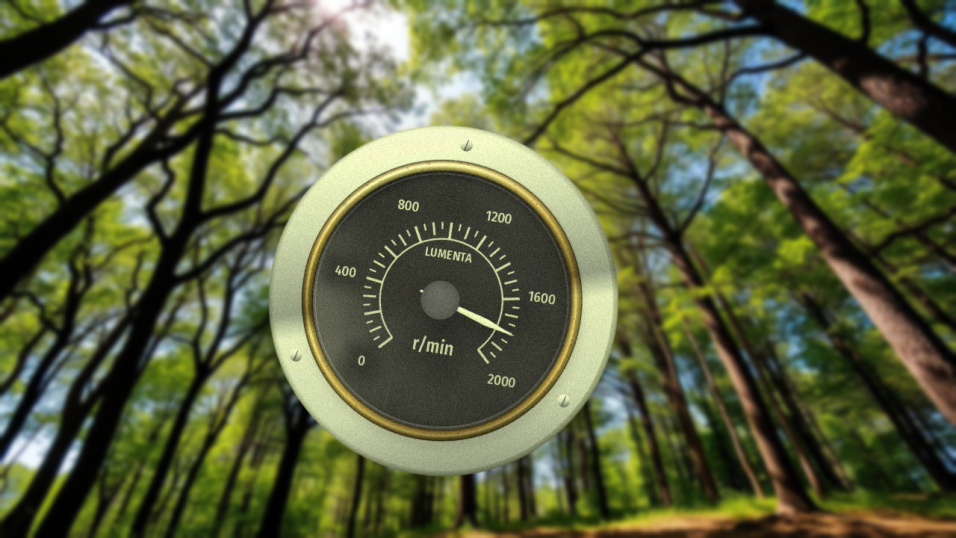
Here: 1800 rpm
